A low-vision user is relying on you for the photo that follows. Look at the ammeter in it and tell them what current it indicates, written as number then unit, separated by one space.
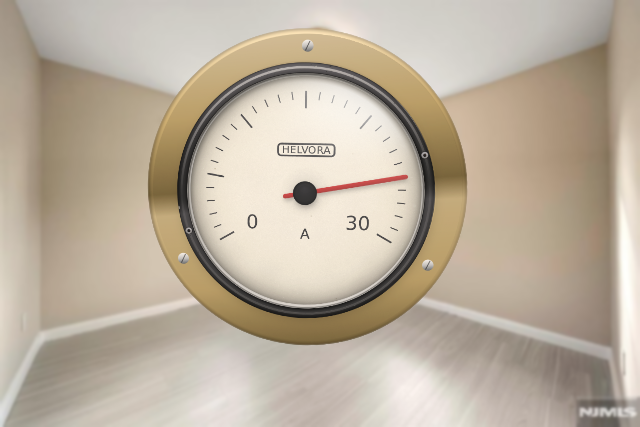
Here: 25 A
